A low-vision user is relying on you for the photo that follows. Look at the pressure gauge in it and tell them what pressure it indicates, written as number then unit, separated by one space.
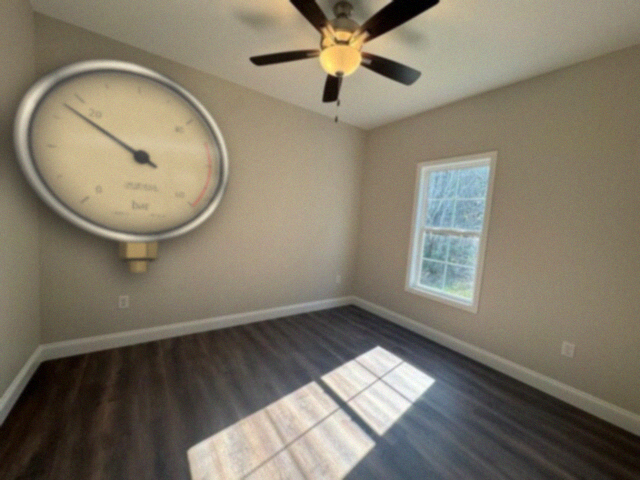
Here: 17.5 bar
